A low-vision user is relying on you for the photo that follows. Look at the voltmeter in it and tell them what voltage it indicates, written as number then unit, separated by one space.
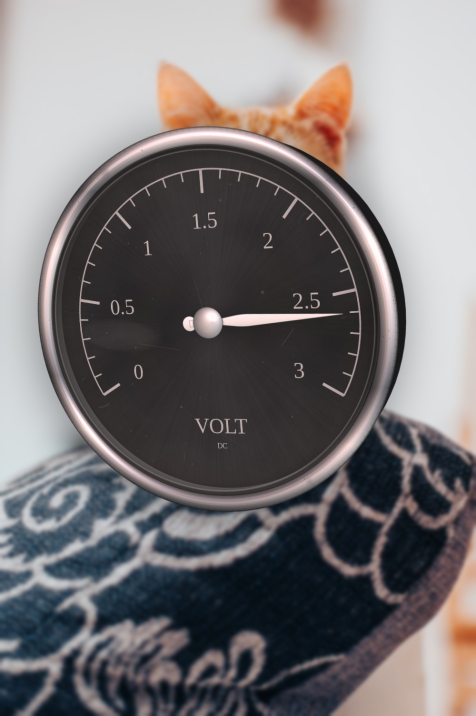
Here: 2.6 V
